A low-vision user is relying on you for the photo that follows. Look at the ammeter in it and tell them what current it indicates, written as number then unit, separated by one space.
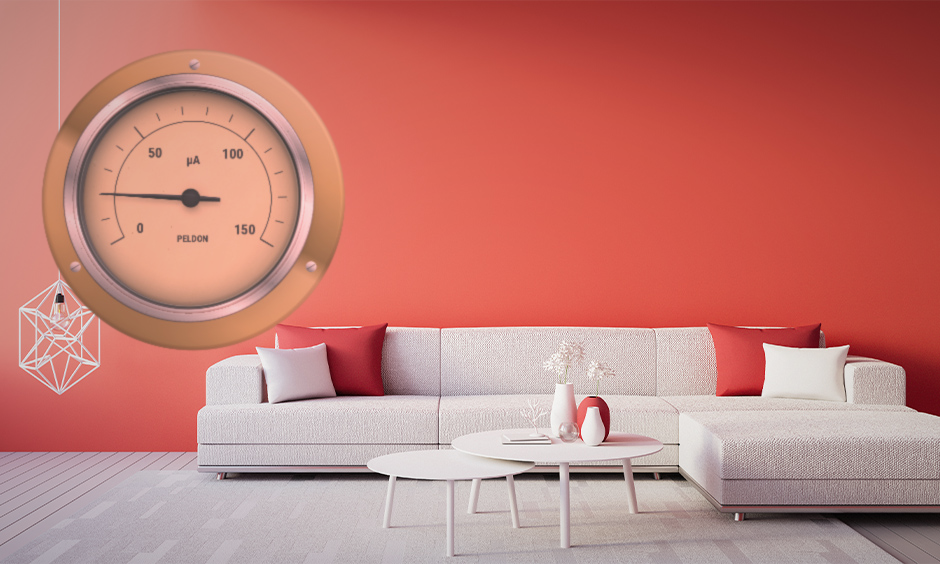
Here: 20 µA
